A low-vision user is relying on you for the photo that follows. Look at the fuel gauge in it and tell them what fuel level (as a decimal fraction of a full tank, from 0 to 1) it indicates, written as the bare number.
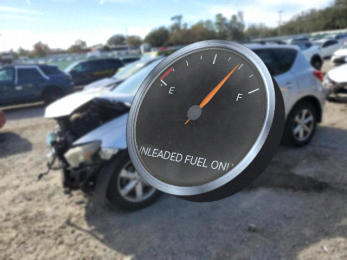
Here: 0.75
